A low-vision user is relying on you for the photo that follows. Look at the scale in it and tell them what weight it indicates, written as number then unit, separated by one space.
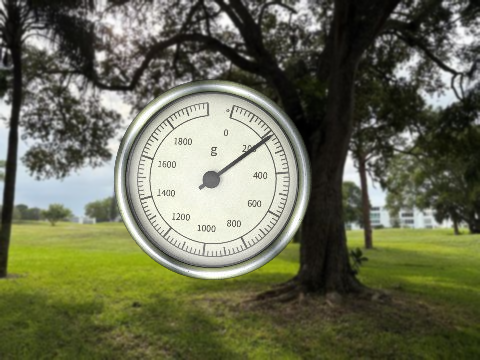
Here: 220 g
